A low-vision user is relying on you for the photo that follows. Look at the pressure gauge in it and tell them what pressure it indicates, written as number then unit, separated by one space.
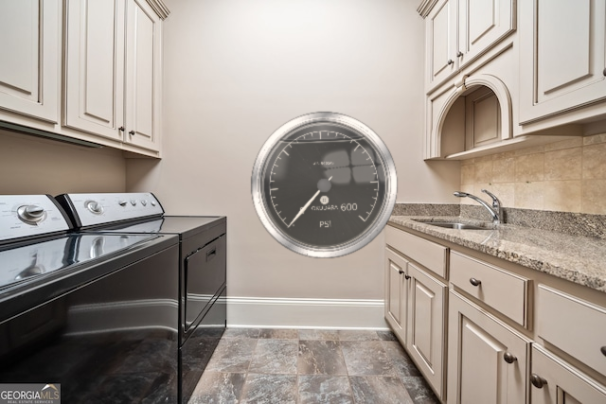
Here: 0 psi
